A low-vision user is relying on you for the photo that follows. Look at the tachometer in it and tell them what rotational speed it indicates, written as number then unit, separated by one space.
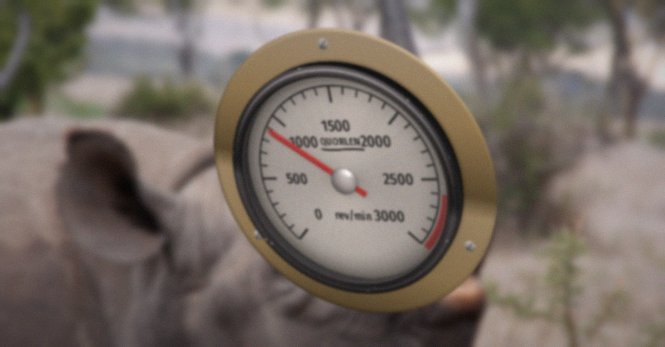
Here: 900 rpm
